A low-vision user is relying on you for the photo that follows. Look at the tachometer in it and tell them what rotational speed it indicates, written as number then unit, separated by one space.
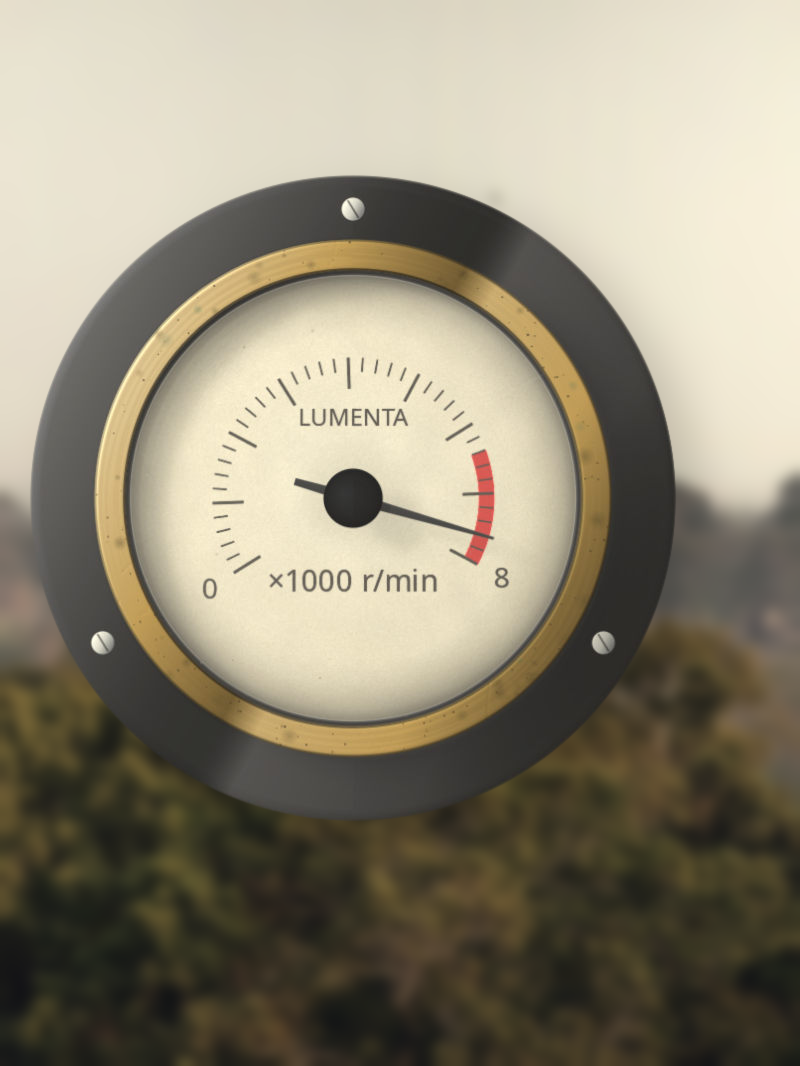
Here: 7600 rpm
